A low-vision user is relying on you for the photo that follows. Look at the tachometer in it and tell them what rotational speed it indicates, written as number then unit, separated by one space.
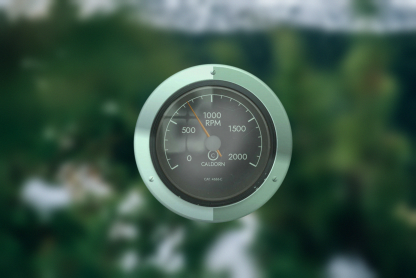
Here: 750 rpm
